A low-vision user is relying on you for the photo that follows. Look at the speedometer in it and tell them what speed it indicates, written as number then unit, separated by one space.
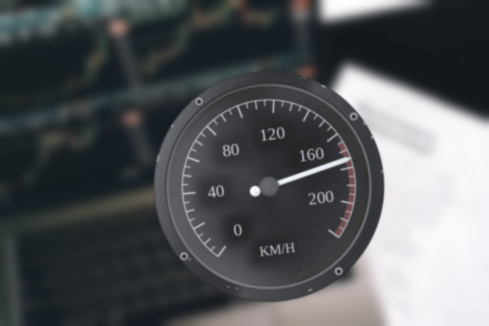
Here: 175 km/h
